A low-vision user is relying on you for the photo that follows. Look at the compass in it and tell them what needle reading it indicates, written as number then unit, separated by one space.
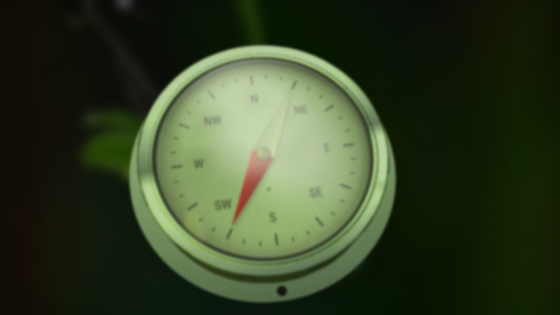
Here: 210 °
